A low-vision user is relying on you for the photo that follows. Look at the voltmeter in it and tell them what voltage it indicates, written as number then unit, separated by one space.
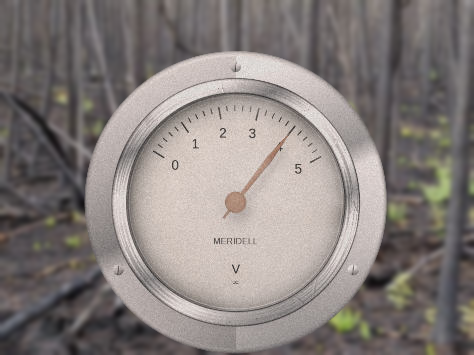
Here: 4 V
